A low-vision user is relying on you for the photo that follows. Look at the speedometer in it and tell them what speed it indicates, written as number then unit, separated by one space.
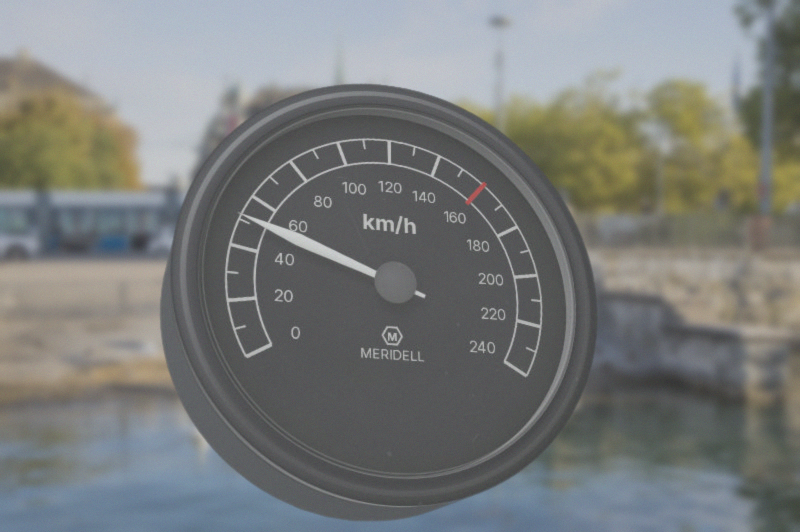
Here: 50 km/h
